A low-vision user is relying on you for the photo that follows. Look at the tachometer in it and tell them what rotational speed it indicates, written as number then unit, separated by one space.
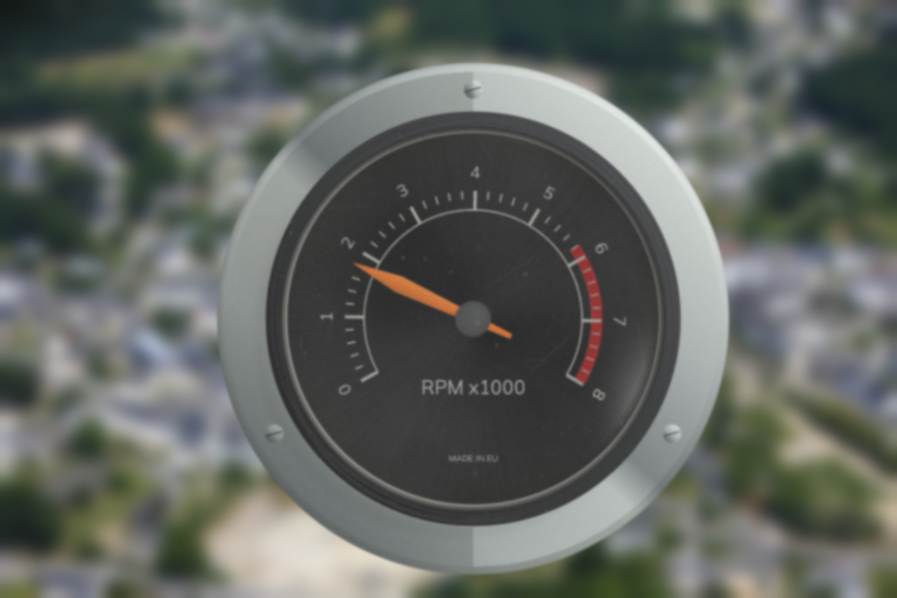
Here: 1800 rpm
